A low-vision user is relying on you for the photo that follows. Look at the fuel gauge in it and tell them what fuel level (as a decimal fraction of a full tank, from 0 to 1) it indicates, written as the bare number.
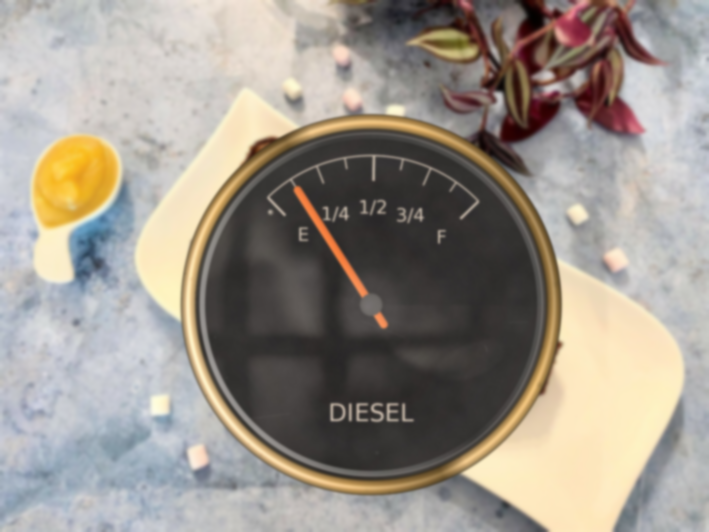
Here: 0.125
